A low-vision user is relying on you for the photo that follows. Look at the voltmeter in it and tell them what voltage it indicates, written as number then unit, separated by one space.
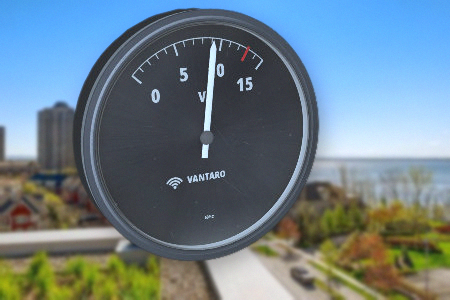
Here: 9 V
